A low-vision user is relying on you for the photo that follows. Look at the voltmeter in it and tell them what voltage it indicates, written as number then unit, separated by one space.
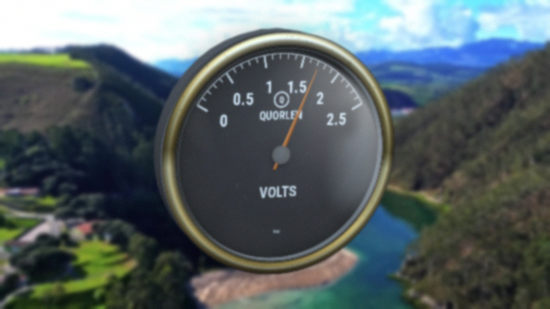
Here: 1.7 V
